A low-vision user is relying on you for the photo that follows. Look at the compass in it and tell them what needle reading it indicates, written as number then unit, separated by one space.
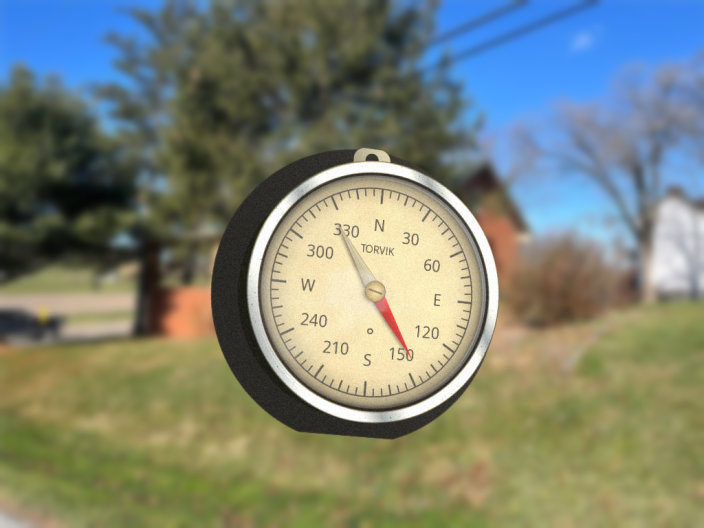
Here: 145 °
